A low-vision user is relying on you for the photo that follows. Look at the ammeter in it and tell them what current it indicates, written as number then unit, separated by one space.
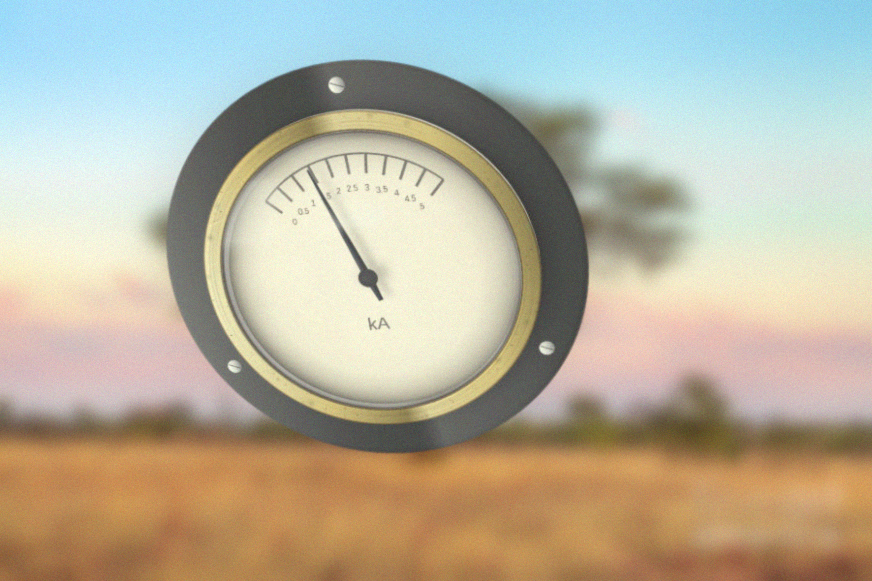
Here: 1.5 kA
